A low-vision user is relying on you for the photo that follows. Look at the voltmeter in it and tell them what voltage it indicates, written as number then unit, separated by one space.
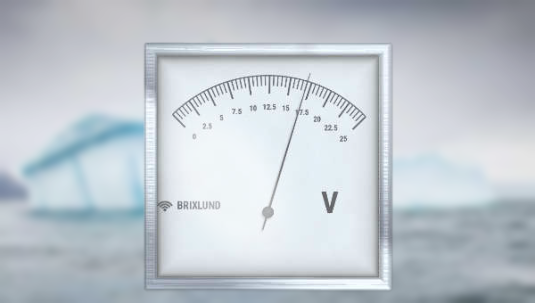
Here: 17 V
